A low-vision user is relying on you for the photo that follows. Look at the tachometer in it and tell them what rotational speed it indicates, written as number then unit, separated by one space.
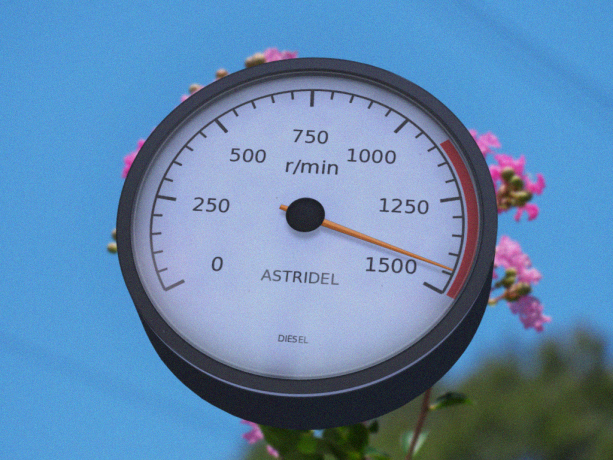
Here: 1450 rpm
